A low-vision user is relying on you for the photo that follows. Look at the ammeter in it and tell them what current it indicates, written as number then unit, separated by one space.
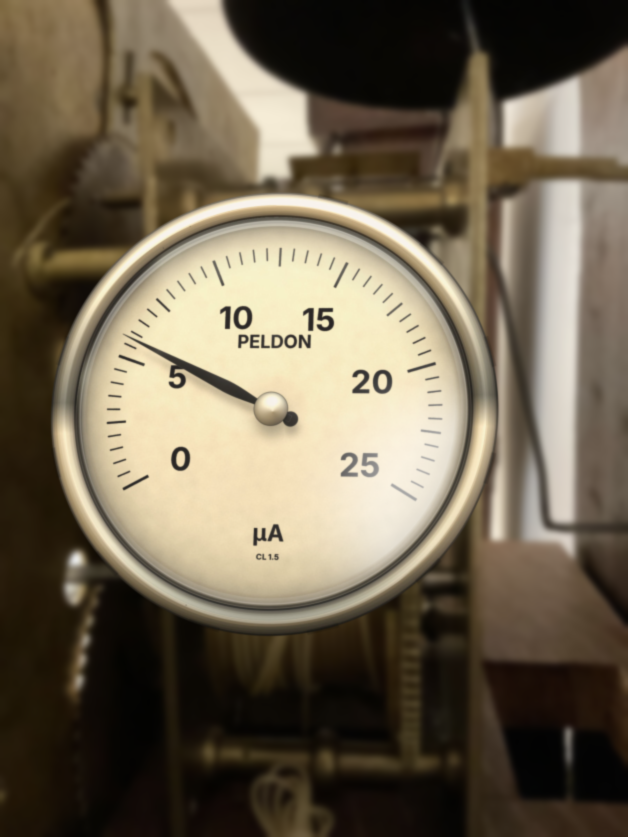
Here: 5.75 µA
